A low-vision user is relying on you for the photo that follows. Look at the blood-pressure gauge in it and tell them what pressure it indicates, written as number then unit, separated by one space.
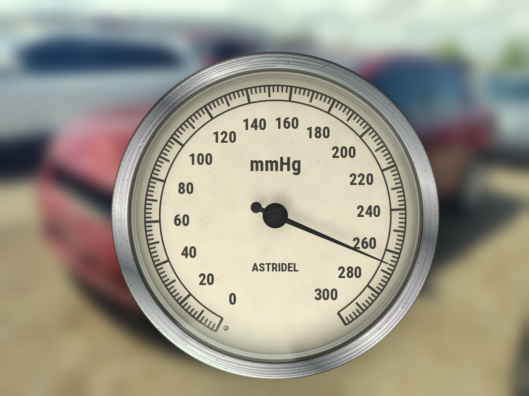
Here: 266 mmHg
